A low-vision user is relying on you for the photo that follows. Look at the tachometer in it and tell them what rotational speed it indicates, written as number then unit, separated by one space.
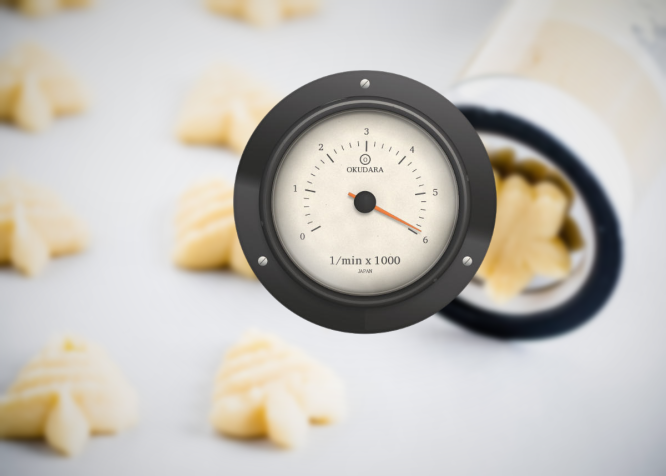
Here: 5900 rpm
